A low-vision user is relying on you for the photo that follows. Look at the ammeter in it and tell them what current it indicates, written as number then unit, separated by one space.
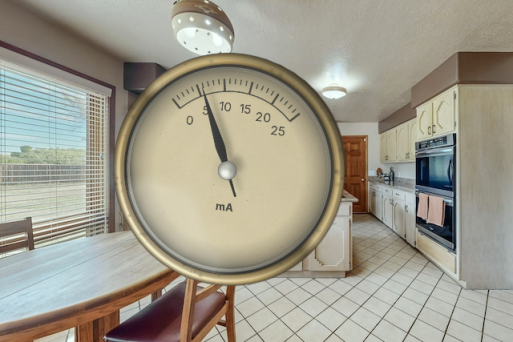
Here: 6 mA
